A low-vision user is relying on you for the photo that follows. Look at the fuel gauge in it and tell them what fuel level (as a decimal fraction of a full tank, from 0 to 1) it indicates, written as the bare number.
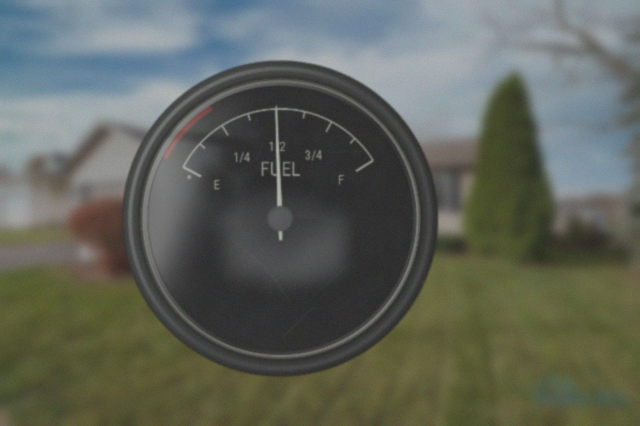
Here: 0.5
